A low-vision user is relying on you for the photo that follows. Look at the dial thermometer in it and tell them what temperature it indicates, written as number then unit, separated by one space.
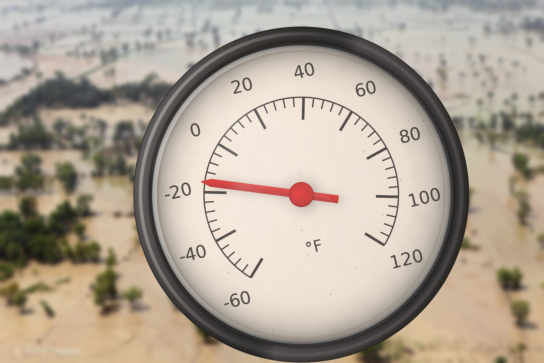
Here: -16 °F
